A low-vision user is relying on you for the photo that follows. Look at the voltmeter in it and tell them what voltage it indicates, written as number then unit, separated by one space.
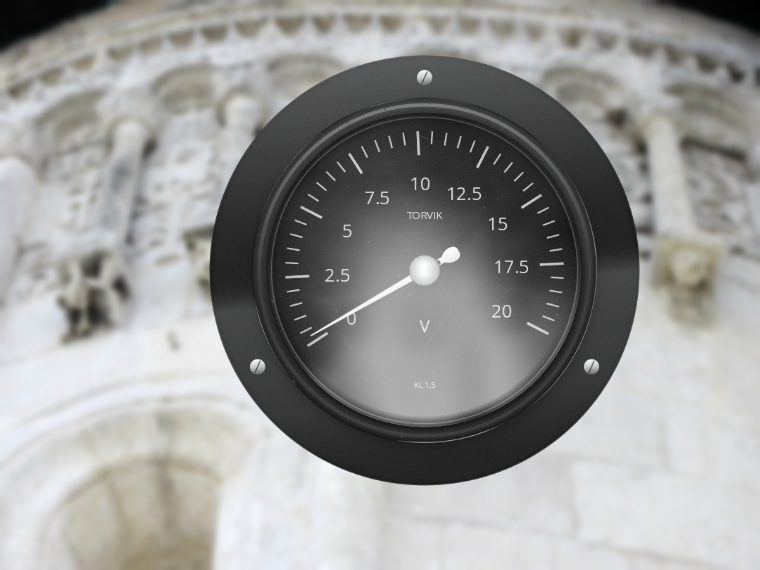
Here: 0.25 V
